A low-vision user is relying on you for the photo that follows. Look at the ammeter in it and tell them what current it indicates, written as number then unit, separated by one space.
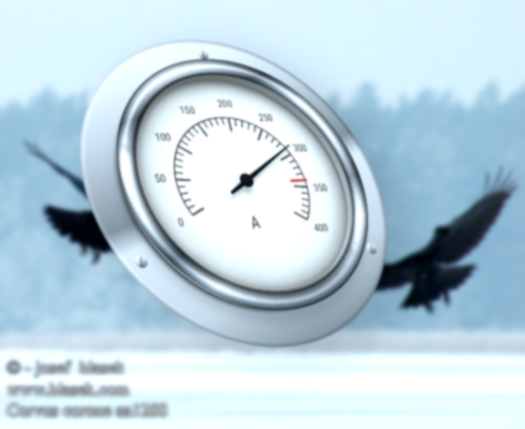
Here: 290 A
